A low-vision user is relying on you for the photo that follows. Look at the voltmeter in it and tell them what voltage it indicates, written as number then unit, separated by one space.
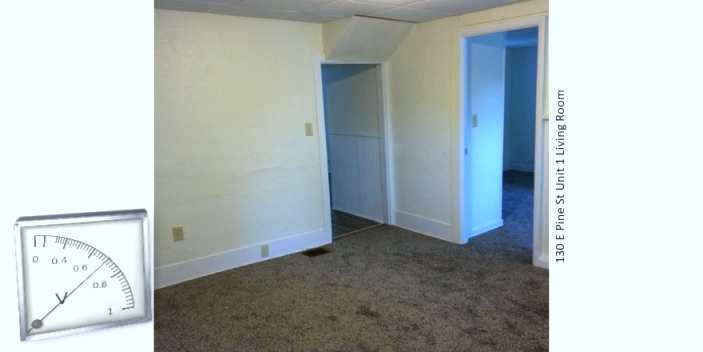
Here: 0.7 V
